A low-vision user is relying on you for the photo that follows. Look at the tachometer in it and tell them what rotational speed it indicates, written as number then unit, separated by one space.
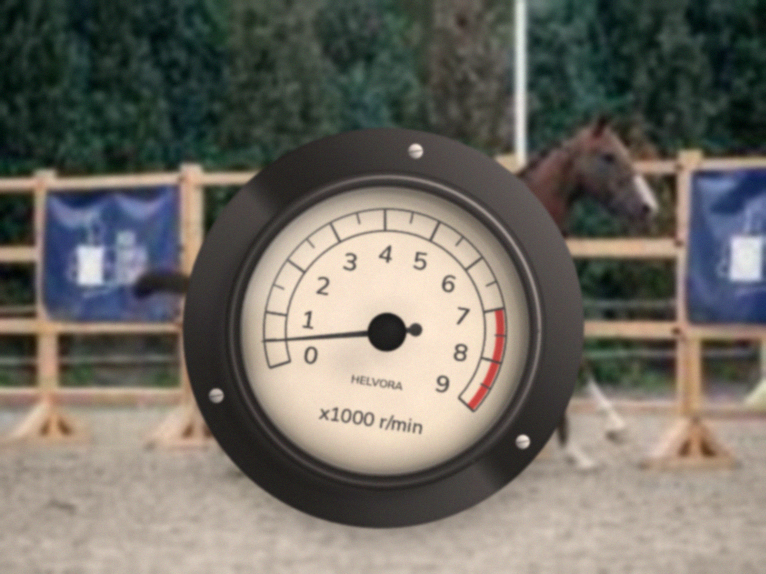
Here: 500 rpm
